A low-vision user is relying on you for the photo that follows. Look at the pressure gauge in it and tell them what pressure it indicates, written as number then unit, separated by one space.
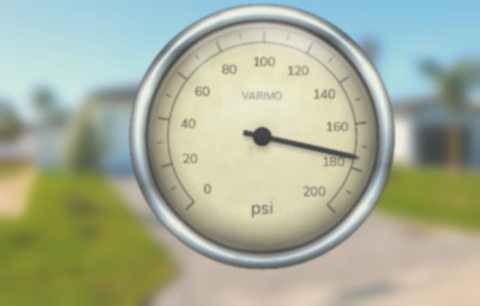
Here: 175 psi
